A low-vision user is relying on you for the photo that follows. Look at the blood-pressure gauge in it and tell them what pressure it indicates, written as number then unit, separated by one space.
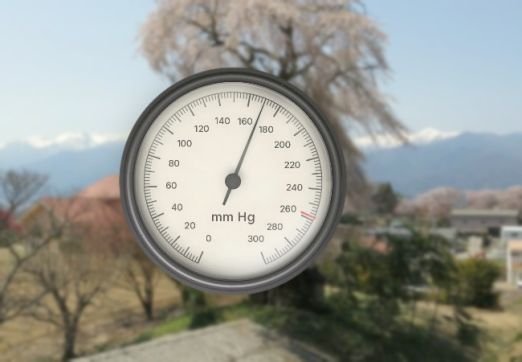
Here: 170 mmHg
